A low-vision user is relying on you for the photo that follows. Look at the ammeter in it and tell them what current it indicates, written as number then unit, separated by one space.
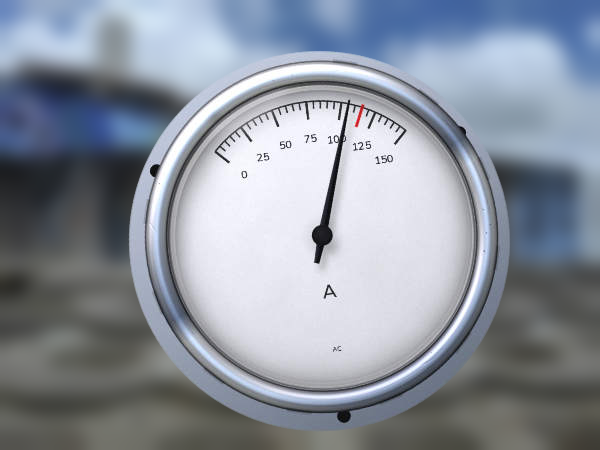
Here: 105 A
